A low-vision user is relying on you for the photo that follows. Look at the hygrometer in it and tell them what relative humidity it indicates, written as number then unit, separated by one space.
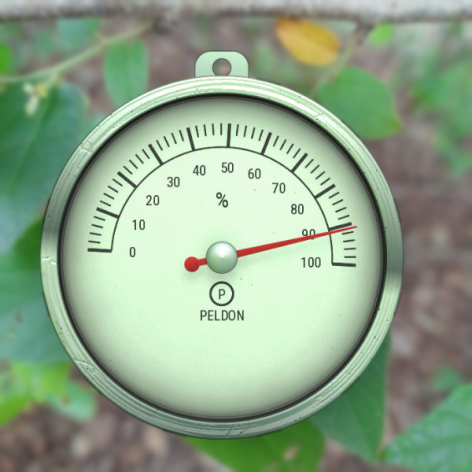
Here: 91 %
